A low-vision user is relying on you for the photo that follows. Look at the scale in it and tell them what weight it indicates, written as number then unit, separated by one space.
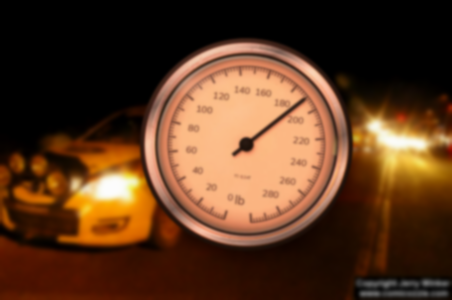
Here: 190 lb
